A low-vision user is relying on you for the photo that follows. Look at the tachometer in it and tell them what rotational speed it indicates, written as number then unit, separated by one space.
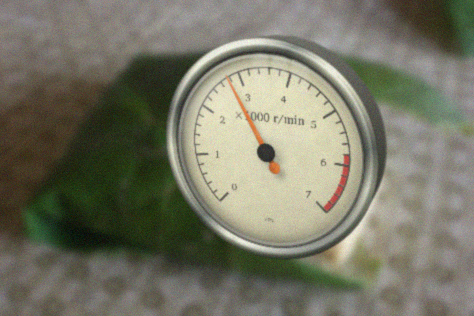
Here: 2800 rpm
